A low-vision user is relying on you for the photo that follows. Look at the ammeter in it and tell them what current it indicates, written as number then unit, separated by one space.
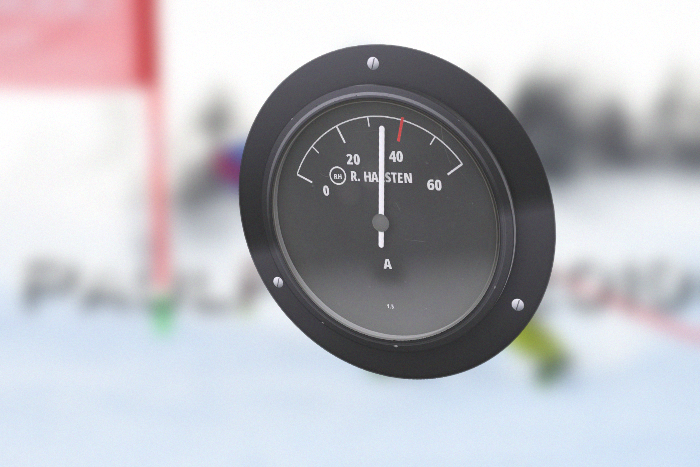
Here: 35 A
